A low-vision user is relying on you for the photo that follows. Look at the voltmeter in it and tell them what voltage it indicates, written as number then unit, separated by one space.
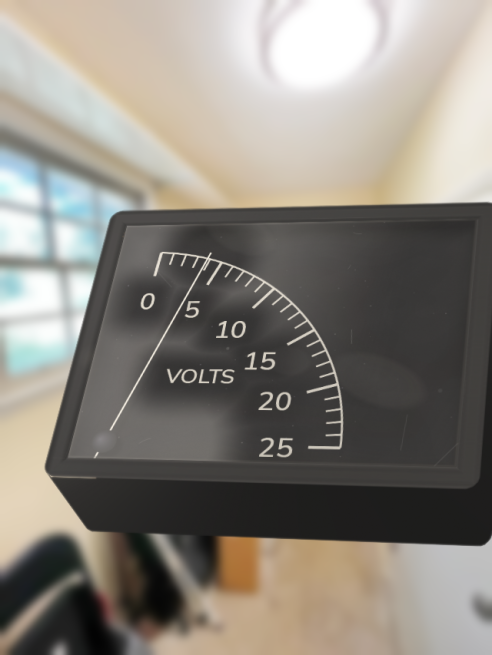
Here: 4 V
